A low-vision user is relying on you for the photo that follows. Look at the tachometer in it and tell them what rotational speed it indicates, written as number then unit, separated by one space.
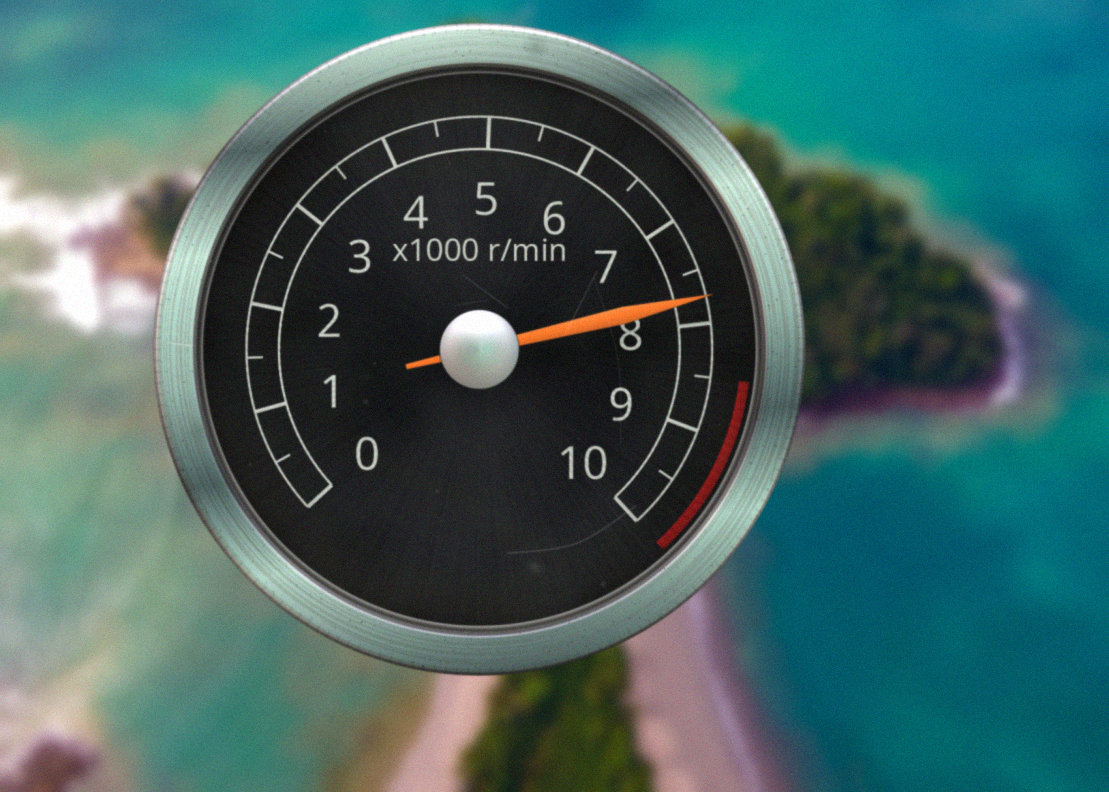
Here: 7750 rpm
